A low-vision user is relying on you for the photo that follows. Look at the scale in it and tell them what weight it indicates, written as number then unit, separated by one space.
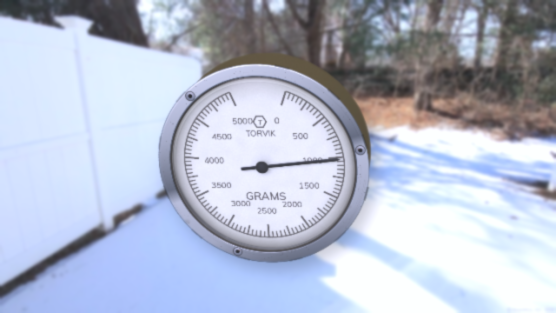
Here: 1000 g
